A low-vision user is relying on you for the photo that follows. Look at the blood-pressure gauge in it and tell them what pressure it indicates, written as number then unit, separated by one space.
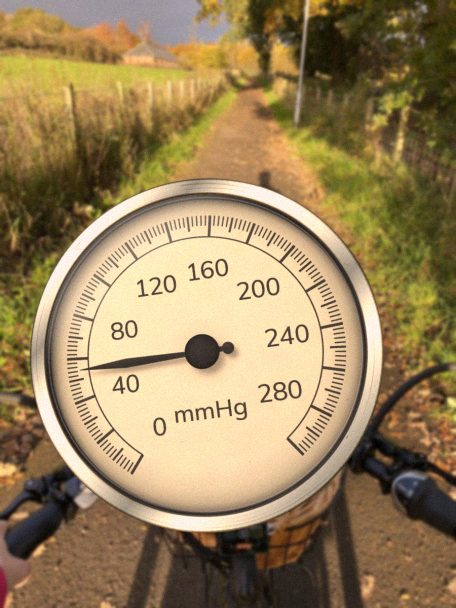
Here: 54 mmHg
